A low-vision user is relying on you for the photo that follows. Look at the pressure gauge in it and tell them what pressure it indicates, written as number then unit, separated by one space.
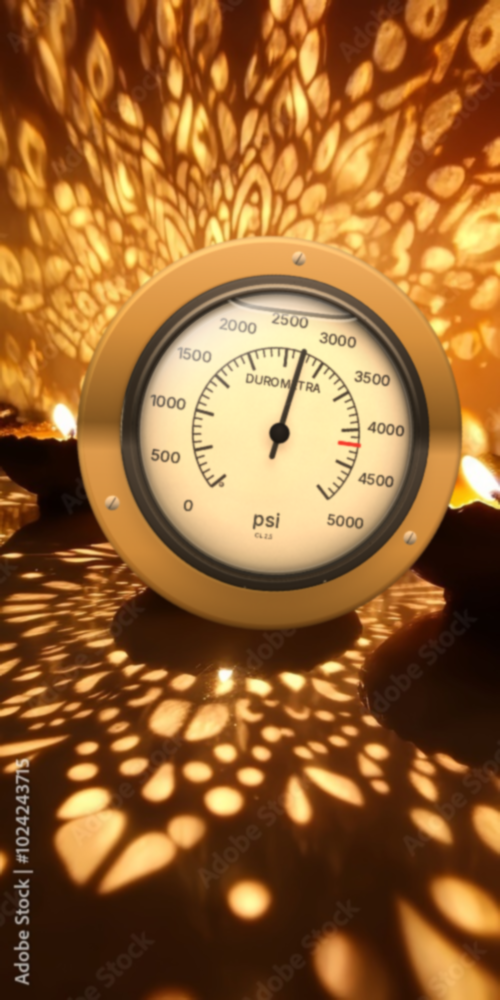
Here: 2700 psi
